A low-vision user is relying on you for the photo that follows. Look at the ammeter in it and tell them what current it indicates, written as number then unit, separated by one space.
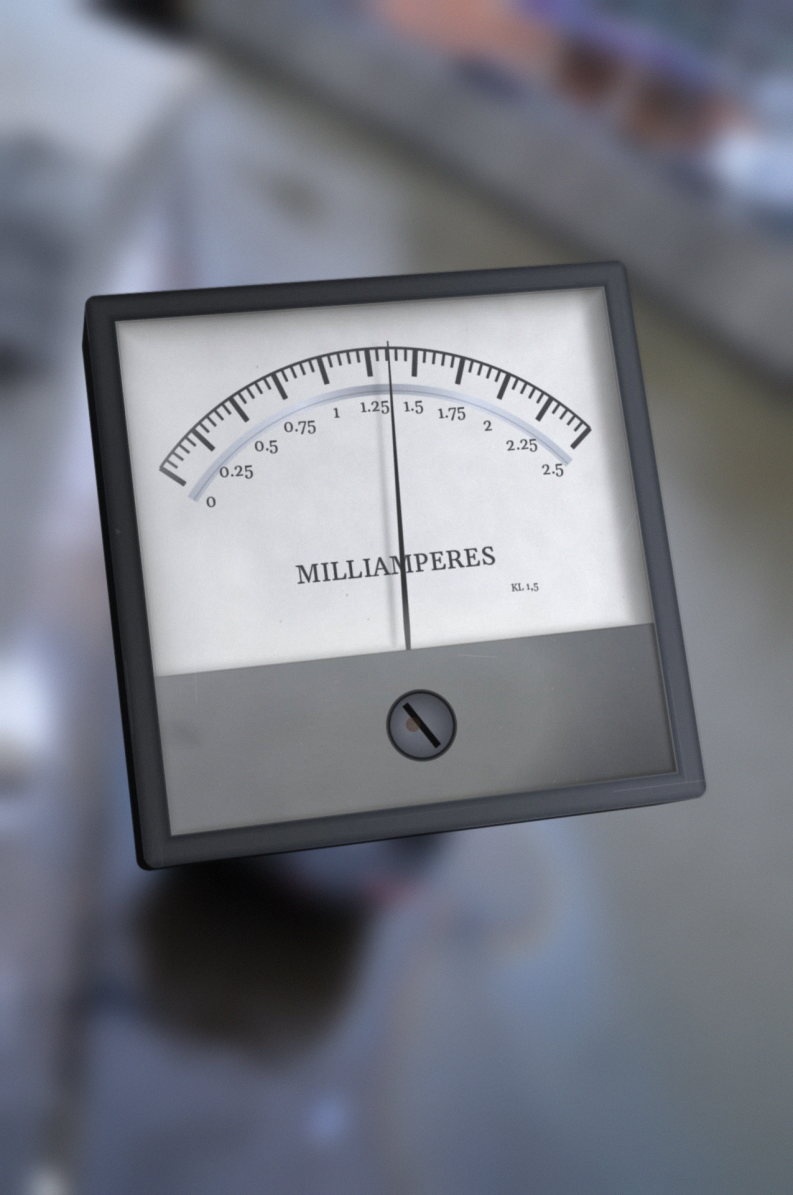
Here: 1.35 mA
